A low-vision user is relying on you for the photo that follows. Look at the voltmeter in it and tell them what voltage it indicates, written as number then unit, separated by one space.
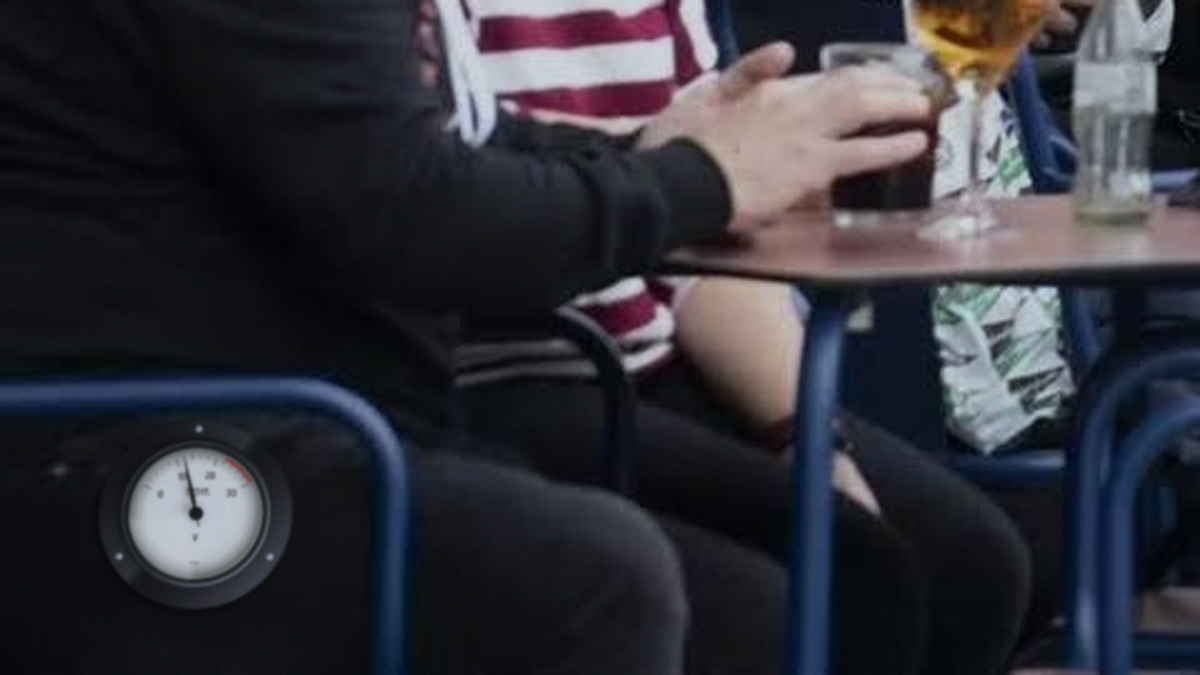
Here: 12 V
